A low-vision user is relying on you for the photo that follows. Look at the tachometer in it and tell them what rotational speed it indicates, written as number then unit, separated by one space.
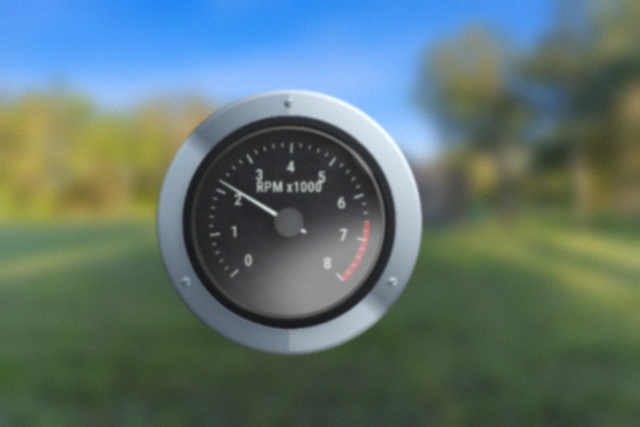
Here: 2200 rpm
